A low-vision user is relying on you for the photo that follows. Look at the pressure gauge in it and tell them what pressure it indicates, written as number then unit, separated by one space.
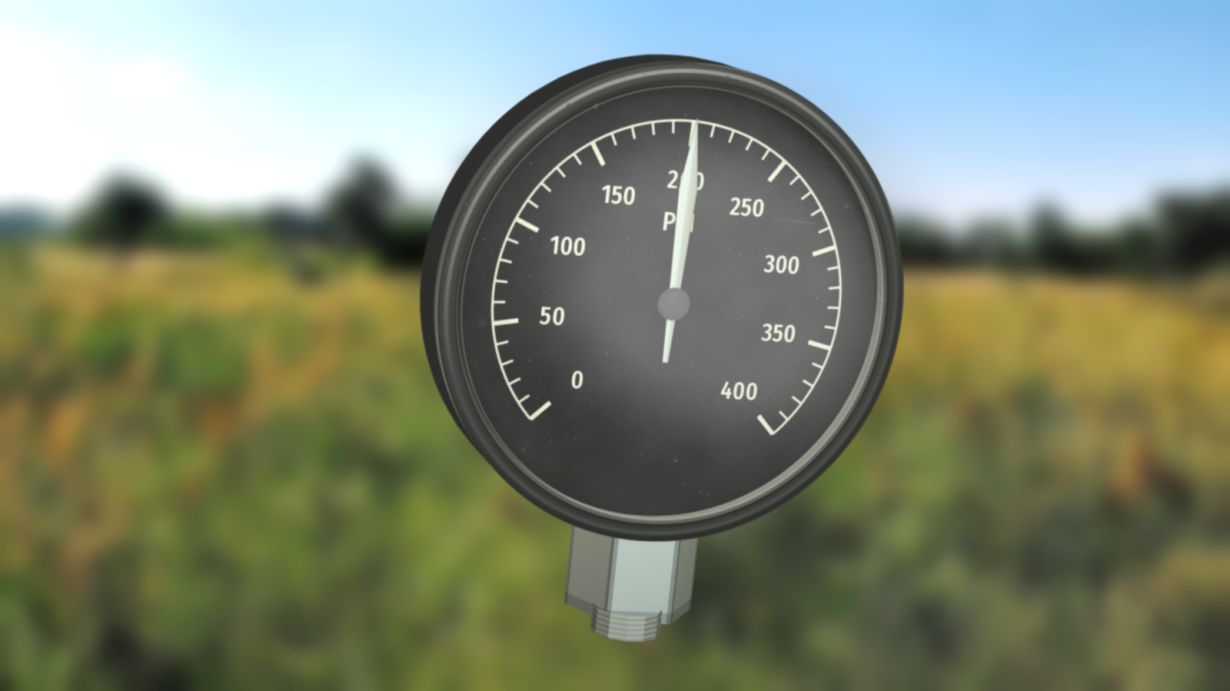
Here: 200 psi
